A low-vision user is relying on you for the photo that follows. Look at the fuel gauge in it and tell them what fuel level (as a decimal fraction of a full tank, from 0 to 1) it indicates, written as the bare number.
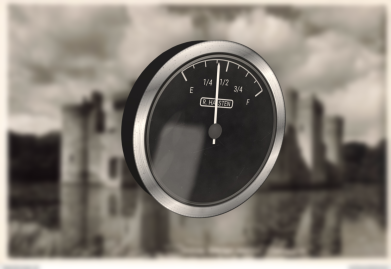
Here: 0.375
